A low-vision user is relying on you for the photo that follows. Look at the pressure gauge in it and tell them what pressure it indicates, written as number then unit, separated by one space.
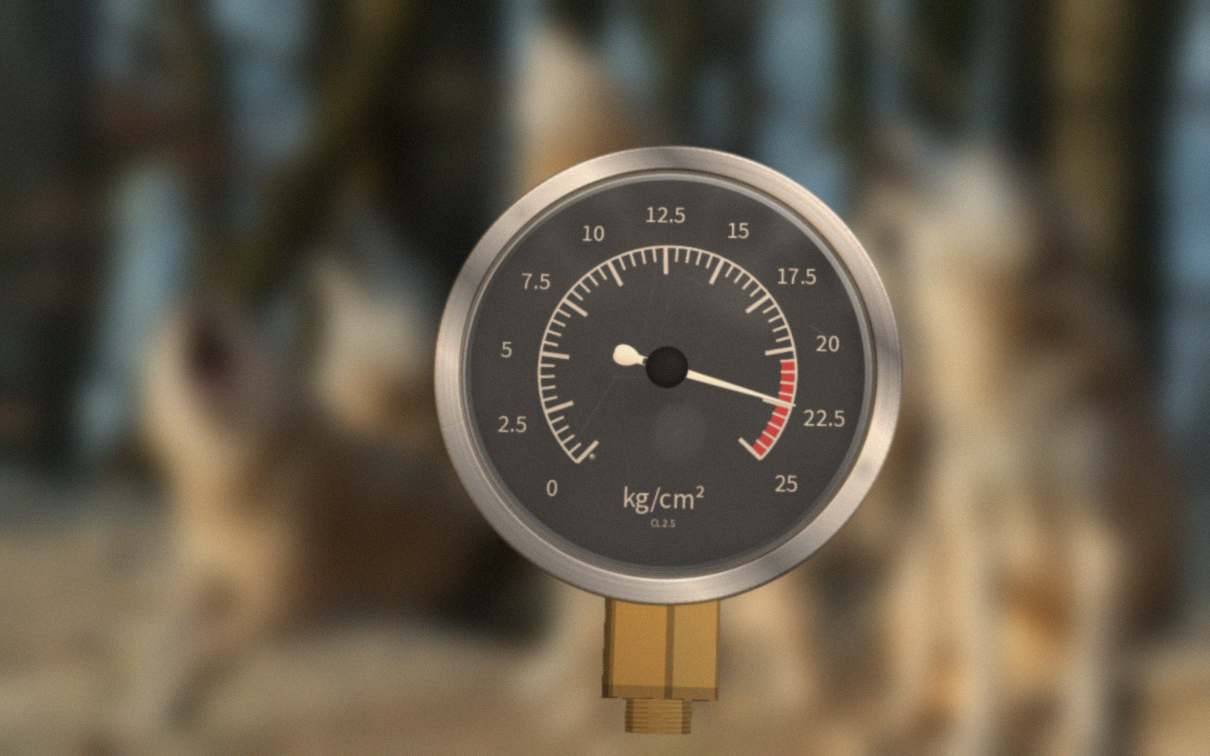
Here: 22.5 kg/cm²
